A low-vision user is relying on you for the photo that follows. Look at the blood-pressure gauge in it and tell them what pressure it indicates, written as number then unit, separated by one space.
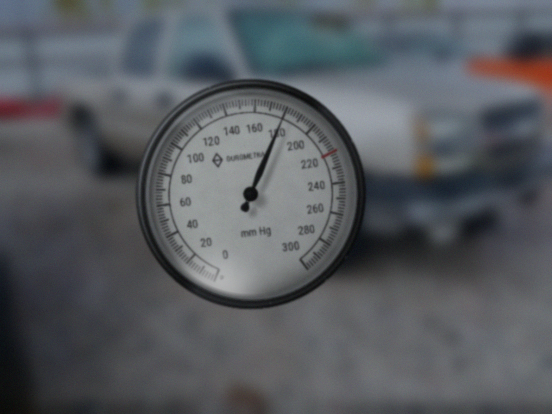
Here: 180 mmHg
